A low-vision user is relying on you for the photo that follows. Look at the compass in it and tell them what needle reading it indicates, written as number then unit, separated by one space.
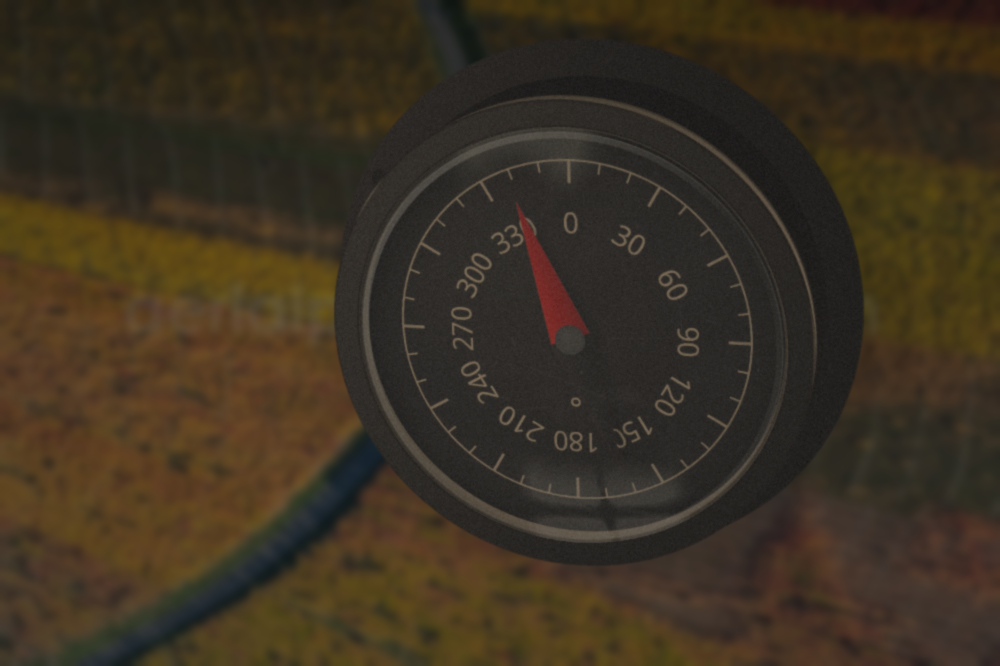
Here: 340 °
